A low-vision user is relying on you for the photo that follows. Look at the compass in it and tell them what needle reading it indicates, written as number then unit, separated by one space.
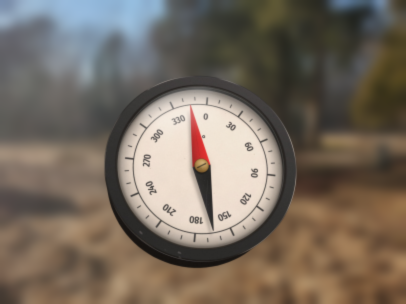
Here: 345 °
